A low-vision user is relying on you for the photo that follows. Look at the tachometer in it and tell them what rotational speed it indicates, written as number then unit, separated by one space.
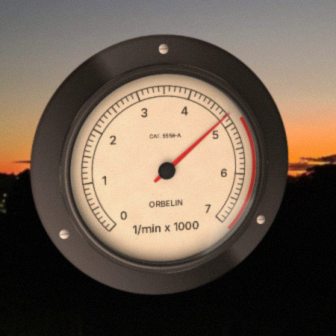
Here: 4800 rpm
